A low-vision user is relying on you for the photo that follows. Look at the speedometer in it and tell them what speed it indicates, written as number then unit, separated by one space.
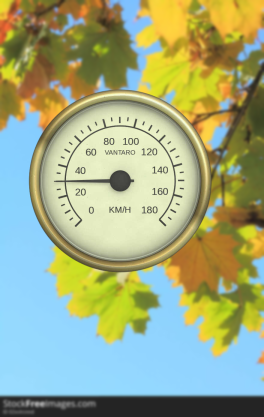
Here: 30 km/h
